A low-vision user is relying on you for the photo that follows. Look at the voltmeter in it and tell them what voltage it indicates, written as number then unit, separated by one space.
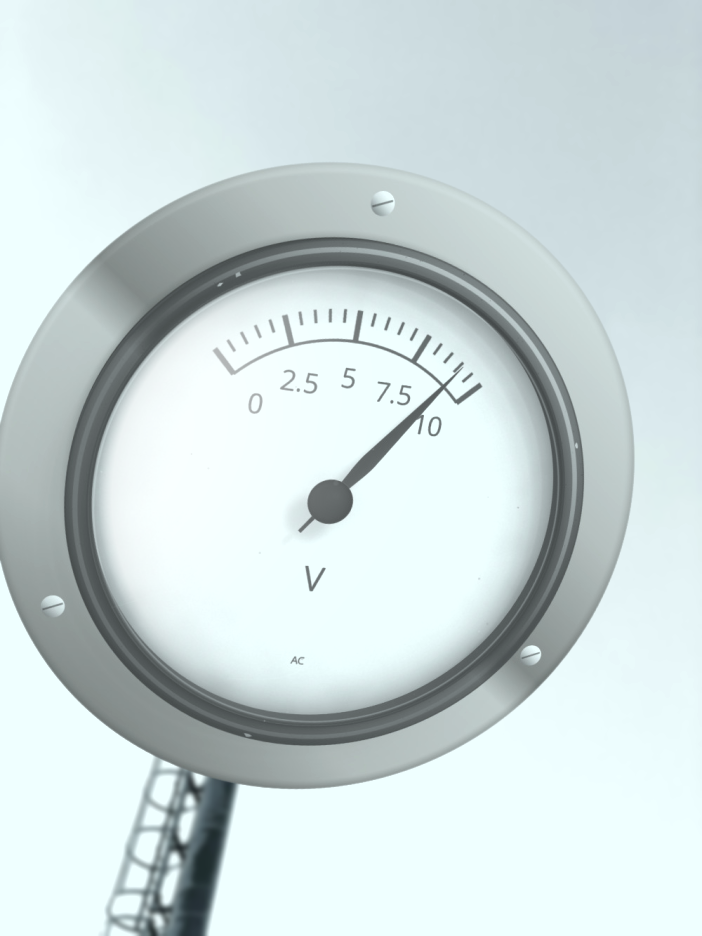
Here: 9 V
